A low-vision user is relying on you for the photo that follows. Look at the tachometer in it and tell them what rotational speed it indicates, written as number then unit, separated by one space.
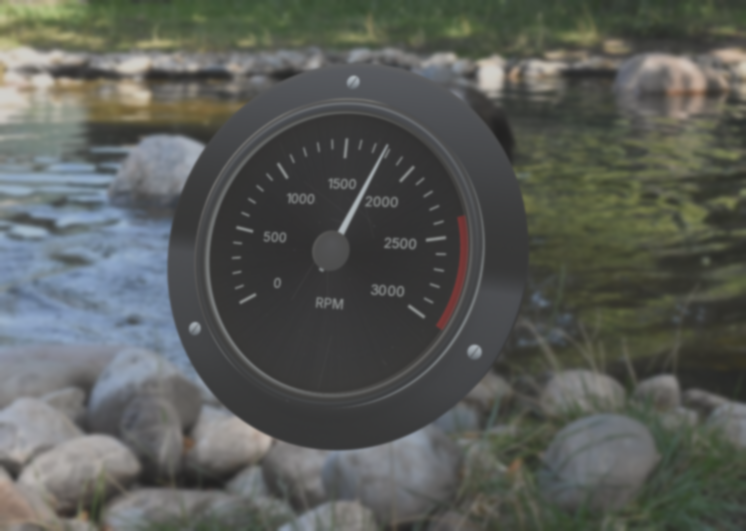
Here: 1800 rpm
